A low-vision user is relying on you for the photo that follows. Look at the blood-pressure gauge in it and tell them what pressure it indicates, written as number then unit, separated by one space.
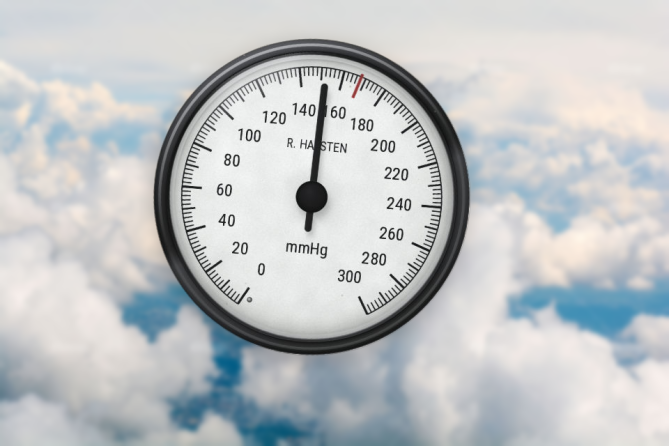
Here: 152 mmHg
